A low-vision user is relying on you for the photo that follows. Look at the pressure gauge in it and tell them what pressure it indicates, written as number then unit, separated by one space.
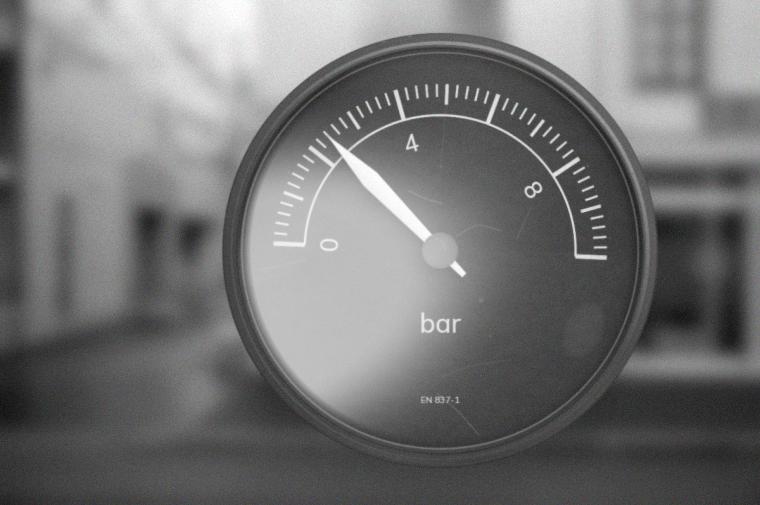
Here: 2.4 bar
